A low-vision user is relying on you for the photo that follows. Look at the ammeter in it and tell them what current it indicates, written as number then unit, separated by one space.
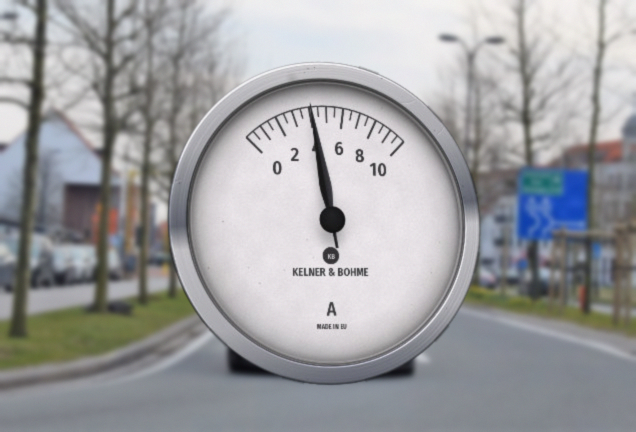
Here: 4 A
